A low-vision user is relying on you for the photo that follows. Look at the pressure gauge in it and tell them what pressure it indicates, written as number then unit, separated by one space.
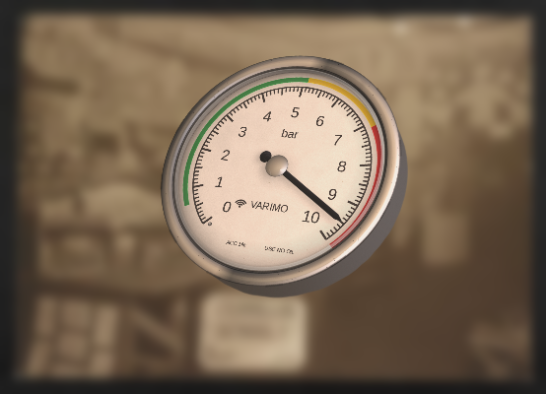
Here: 9.5 bar
